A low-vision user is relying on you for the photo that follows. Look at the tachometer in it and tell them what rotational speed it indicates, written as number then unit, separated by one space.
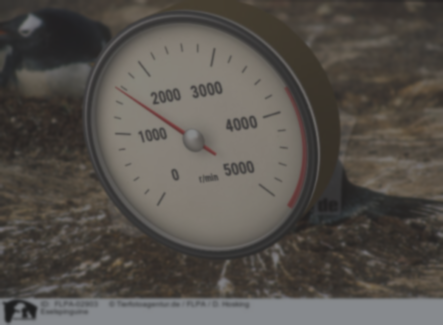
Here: 1600 rpm
